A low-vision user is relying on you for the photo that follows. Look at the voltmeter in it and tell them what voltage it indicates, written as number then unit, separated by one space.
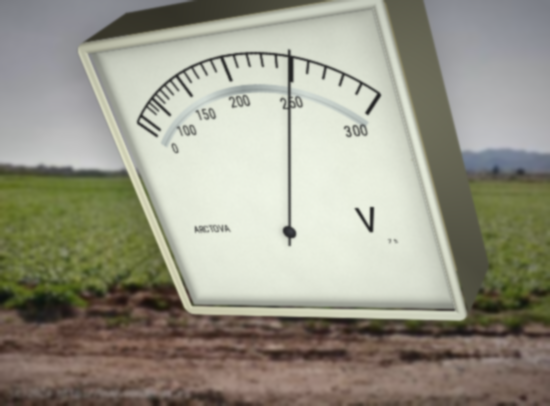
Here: 250 V
